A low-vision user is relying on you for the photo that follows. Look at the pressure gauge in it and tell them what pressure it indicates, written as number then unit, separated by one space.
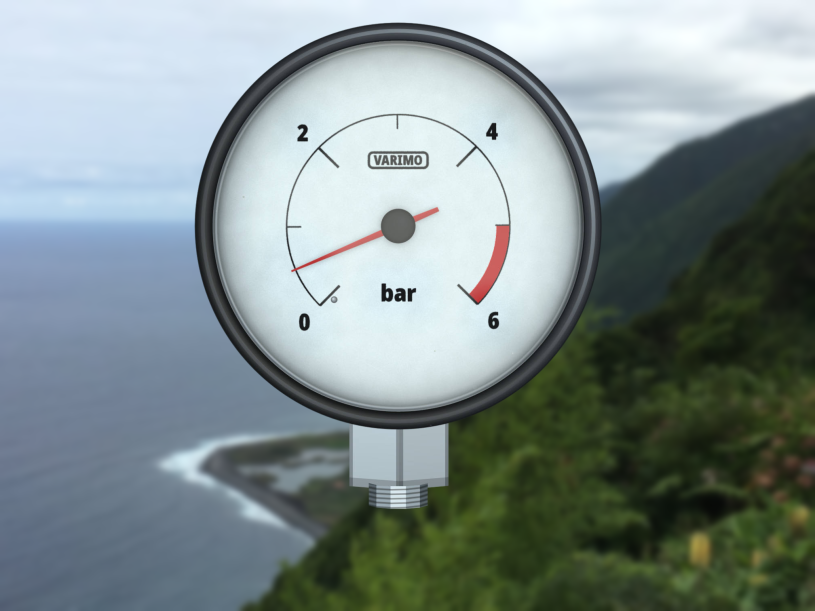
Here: 0.5 bar
